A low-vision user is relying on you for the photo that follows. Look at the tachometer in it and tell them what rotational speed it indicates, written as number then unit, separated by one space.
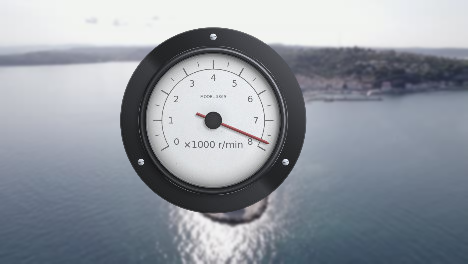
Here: 7750 rpm
